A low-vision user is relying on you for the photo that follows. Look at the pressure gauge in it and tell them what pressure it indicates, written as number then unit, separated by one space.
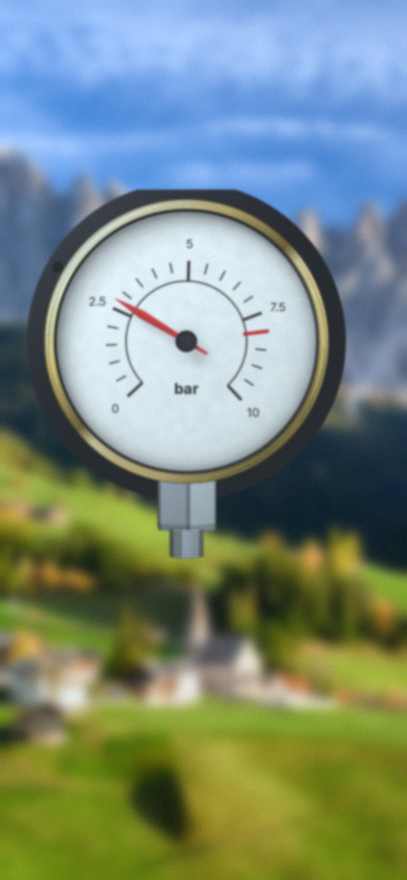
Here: 2.75 bar
